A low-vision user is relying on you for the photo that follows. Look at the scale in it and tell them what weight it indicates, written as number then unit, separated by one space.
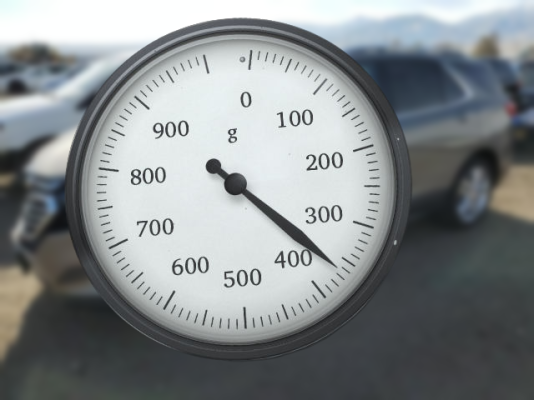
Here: 365 g
